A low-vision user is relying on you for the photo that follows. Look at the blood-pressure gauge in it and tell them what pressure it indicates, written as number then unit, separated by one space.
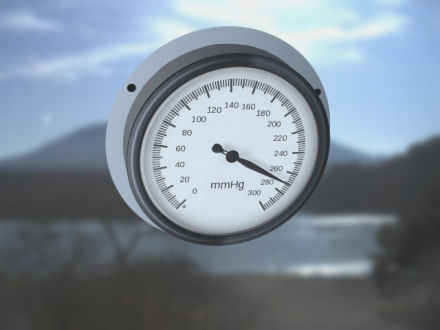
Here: 270 mmHg
